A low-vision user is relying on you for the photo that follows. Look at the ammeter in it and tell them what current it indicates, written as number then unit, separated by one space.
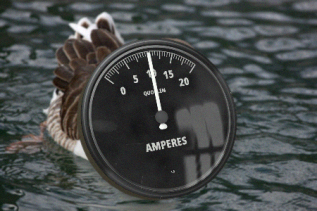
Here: 10 A
